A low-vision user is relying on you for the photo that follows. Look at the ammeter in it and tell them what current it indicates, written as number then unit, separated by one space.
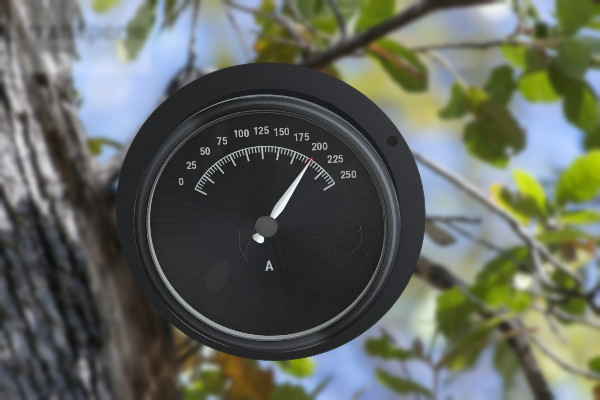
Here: 200 A
